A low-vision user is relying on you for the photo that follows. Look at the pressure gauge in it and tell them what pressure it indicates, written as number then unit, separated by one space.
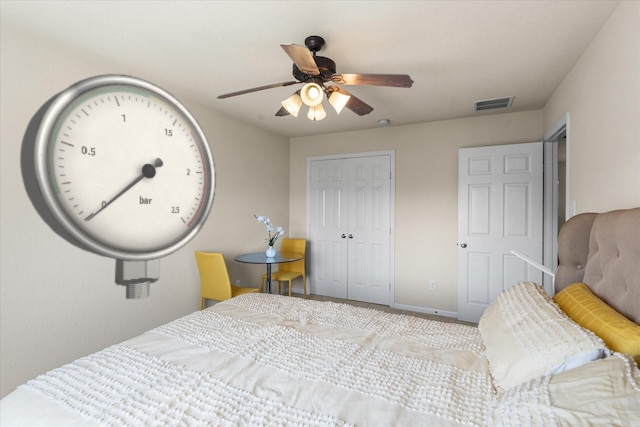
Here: 0 bar
